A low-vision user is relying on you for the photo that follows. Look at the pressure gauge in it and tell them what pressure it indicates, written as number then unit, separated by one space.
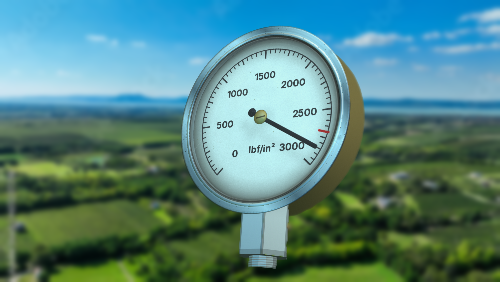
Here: 2850 psi
